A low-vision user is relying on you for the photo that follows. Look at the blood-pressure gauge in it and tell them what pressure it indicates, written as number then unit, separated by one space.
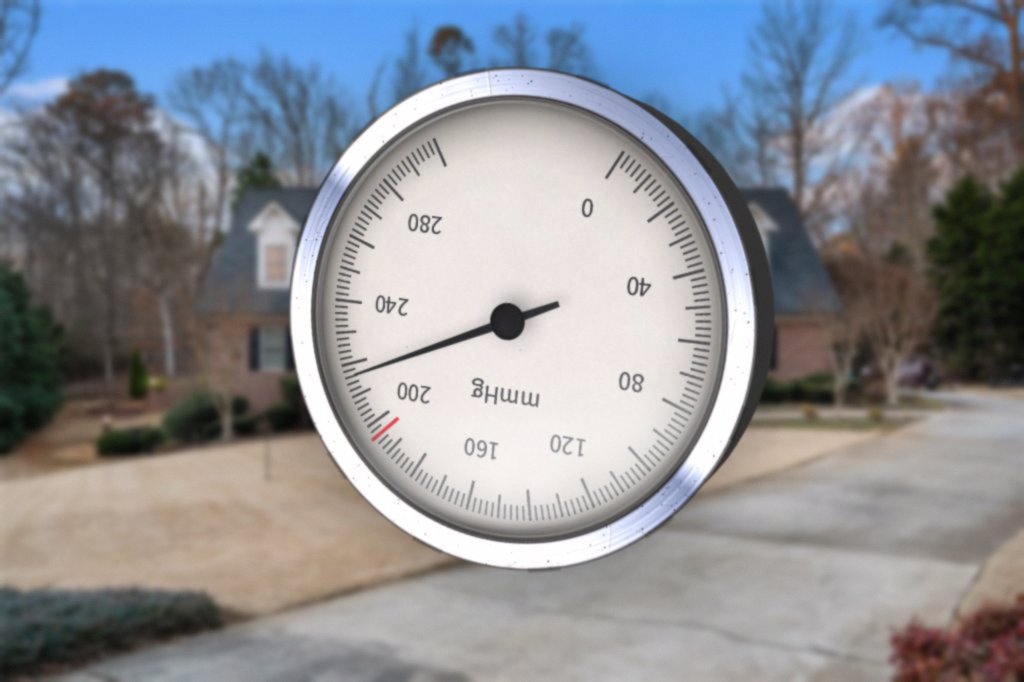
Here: 216 mmHg
